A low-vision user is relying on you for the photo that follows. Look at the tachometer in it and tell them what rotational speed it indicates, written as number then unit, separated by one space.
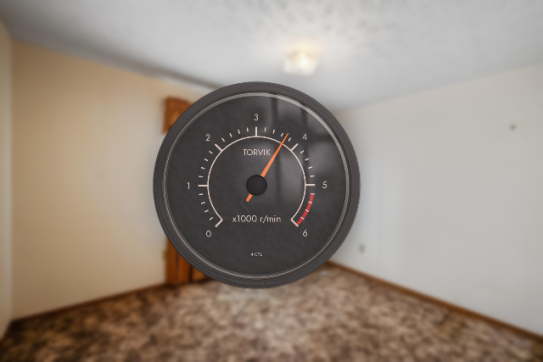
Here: 3700 rpm
